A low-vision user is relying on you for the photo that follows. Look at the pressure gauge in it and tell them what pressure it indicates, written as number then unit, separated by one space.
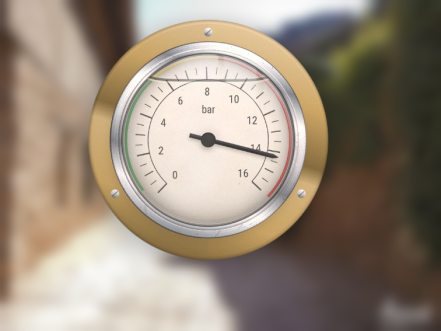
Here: 14.25 bar
